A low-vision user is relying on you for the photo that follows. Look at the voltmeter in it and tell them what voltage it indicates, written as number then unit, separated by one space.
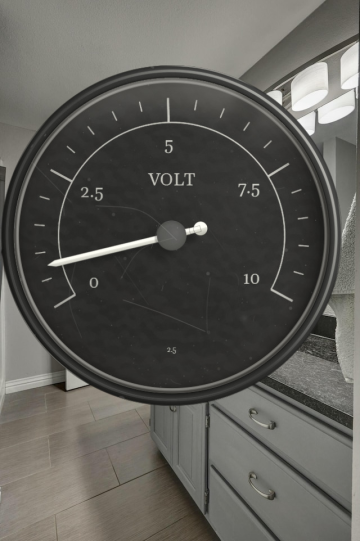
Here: 0.75 V
